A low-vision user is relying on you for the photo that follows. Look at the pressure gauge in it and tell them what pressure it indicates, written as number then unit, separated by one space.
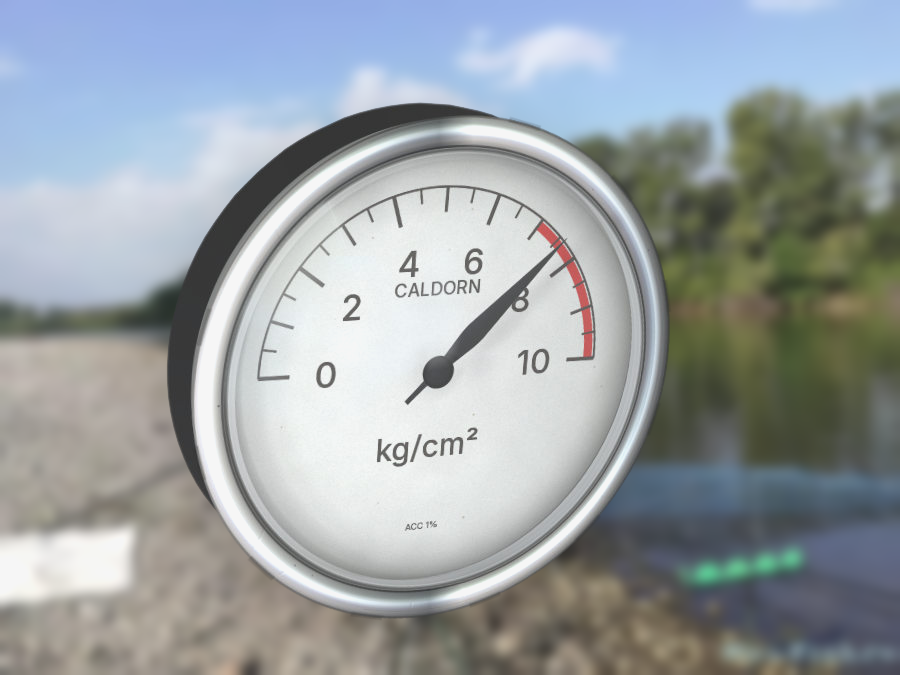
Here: 7.5 kg/cm²
